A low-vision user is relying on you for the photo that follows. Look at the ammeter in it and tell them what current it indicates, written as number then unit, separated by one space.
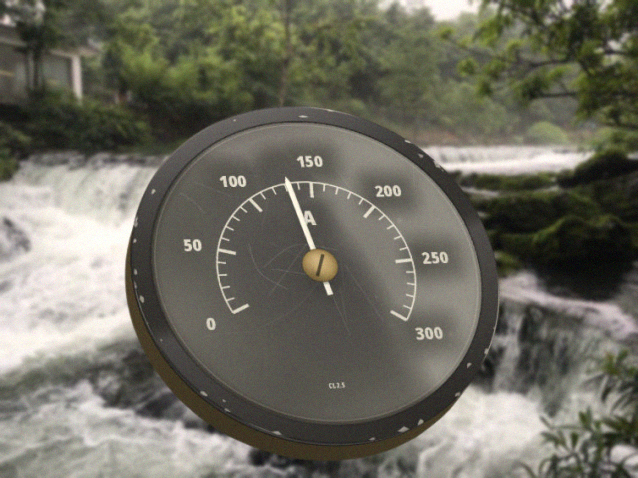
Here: 130 A
